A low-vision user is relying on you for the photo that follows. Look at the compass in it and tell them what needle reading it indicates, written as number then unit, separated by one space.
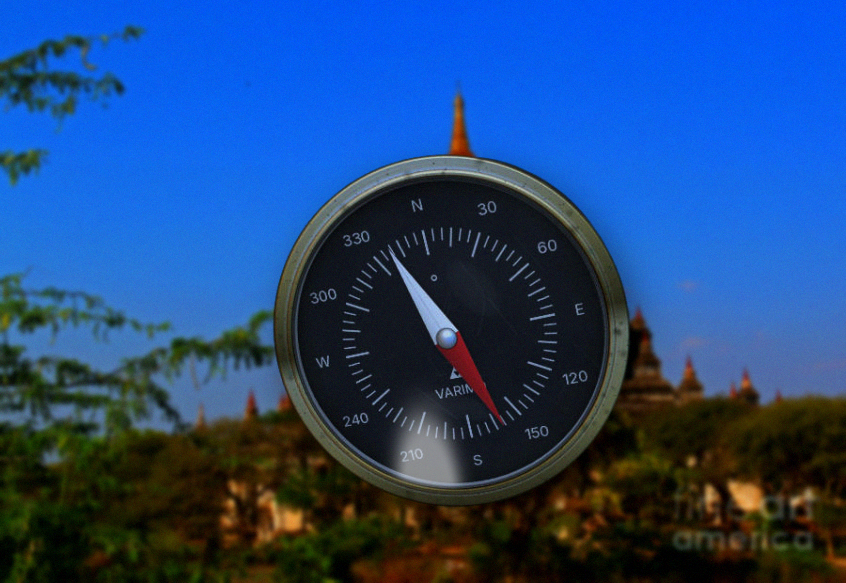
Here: 160 °
